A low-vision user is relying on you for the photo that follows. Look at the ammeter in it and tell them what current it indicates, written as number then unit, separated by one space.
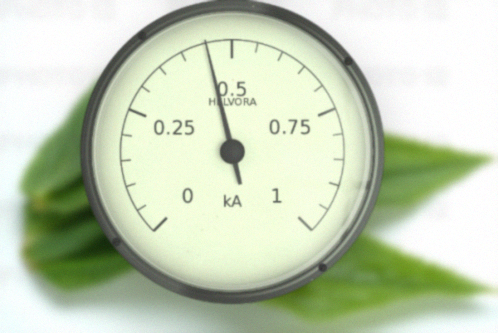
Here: 0.45 kA
